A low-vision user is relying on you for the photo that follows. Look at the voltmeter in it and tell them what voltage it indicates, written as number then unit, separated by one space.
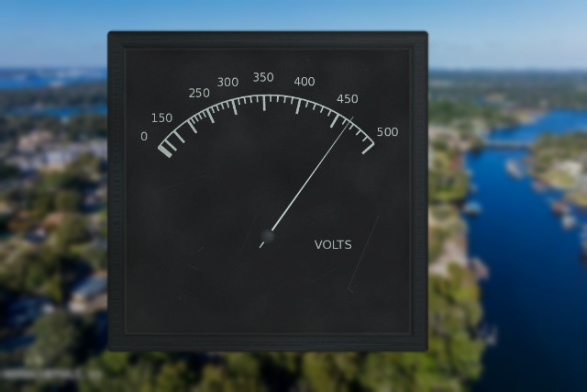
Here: 465 V
